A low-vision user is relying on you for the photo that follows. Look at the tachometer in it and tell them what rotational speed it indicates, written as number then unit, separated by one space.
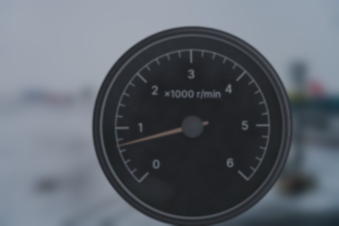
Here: 700 rpm
